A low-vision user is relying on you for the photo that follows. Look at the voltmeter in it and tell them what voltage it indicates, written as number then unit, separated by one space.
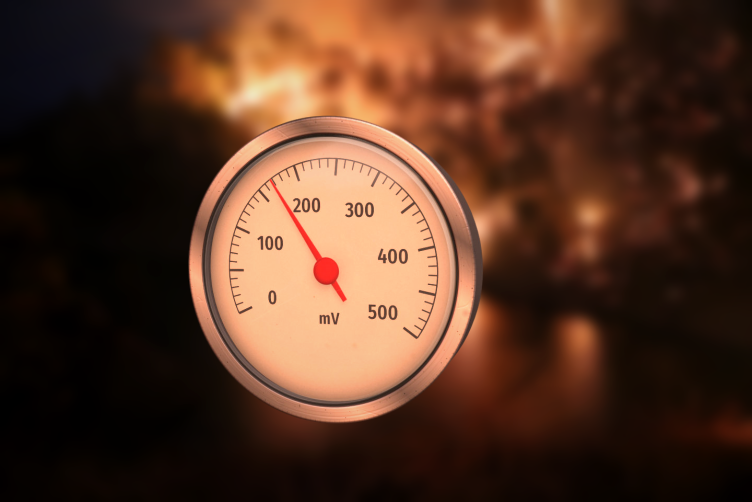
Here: 170 mV
